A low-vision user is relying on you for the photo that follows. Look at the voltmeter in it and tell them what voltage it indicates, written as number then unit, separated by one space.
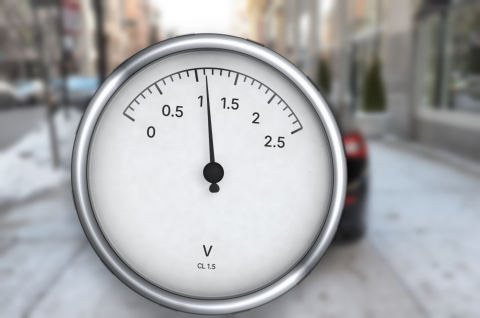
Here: 1.1 V
